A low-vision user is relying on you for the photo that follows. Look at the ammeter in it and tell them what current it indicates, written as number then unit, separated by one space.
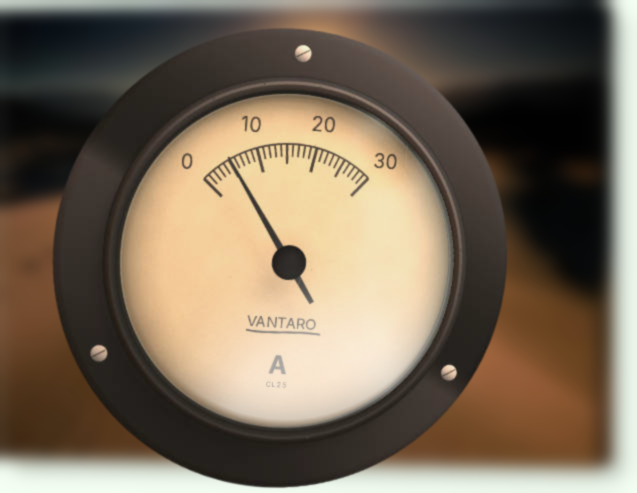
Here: 5 A
